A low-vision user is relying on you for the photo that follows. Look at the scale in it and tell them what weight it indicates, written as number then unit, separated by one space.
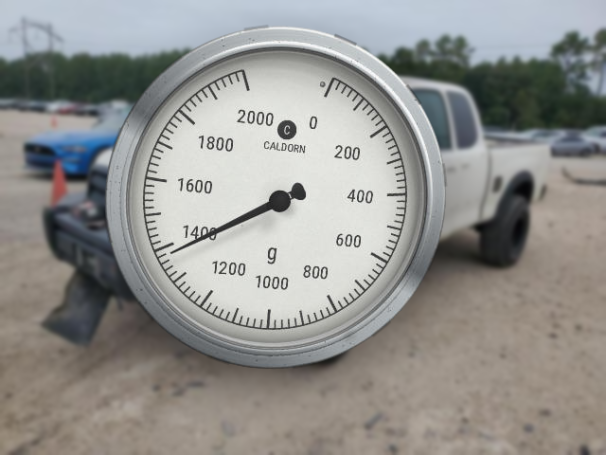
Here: 1380 g
